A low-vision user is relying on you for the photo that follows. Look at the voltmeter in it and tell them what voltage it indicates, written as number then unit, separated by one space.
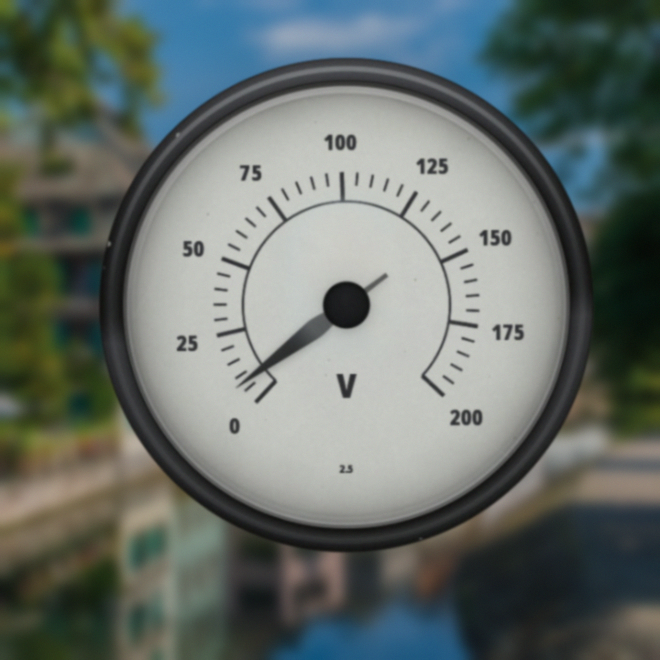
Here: 7.5 V
